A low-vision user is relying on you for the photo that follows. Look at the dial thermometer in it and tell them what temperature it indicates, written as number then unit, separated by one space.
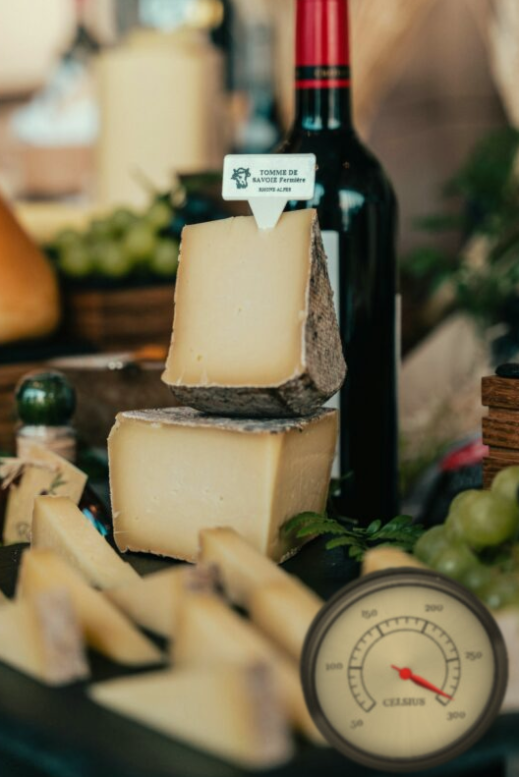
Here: 290 °C
